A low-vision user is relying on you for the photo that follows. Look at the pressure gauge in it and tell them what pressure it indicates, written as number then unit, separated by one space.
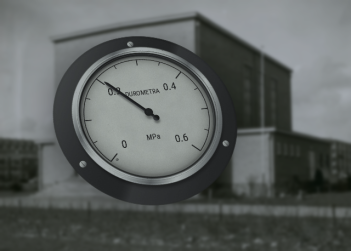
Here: 0.2 MPa
